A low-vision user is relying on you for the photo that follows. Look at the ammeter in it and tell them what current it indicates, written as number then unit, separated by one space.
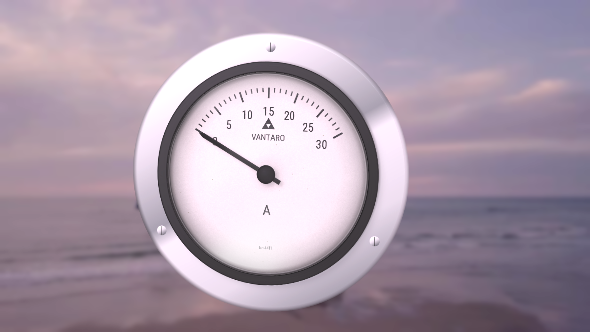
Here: 0 A
